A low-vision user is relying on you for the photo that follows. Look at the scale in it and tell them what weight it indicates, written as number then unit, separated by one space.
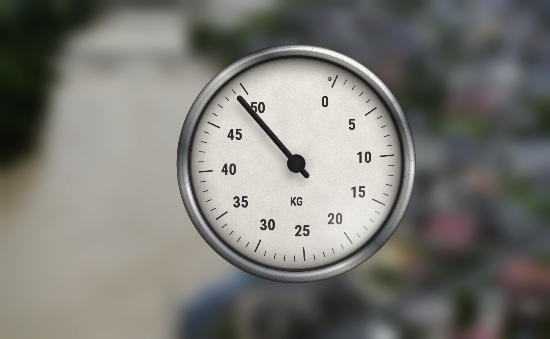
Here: 49 kg
